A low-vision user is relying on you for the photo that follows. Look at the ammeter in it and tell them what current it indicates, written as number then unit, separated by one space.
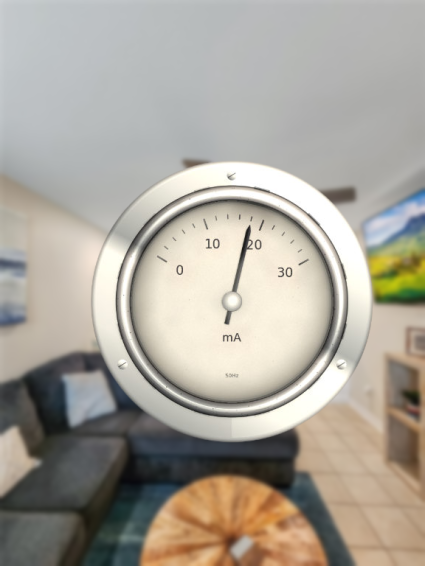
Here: 18 mA
